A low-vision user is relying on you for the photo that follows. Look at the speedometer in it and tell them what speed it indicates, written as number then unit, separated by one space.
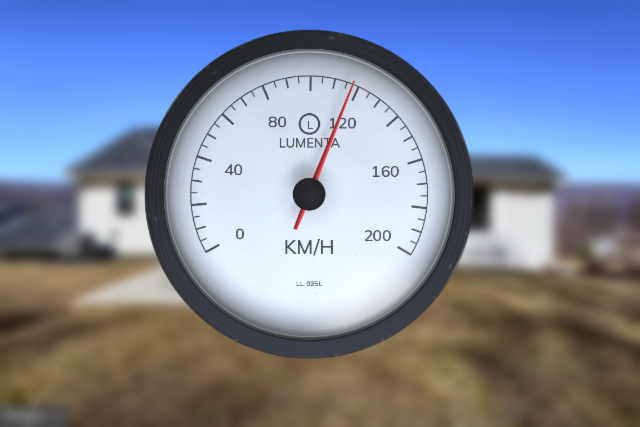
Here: 117.5 km/h
